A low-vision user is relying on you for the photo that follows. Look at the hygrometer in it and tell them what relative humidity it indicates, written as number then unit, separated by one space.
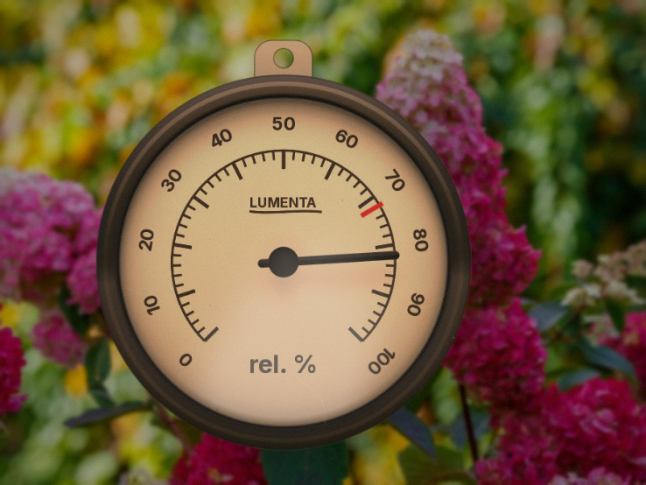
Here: 82 %
